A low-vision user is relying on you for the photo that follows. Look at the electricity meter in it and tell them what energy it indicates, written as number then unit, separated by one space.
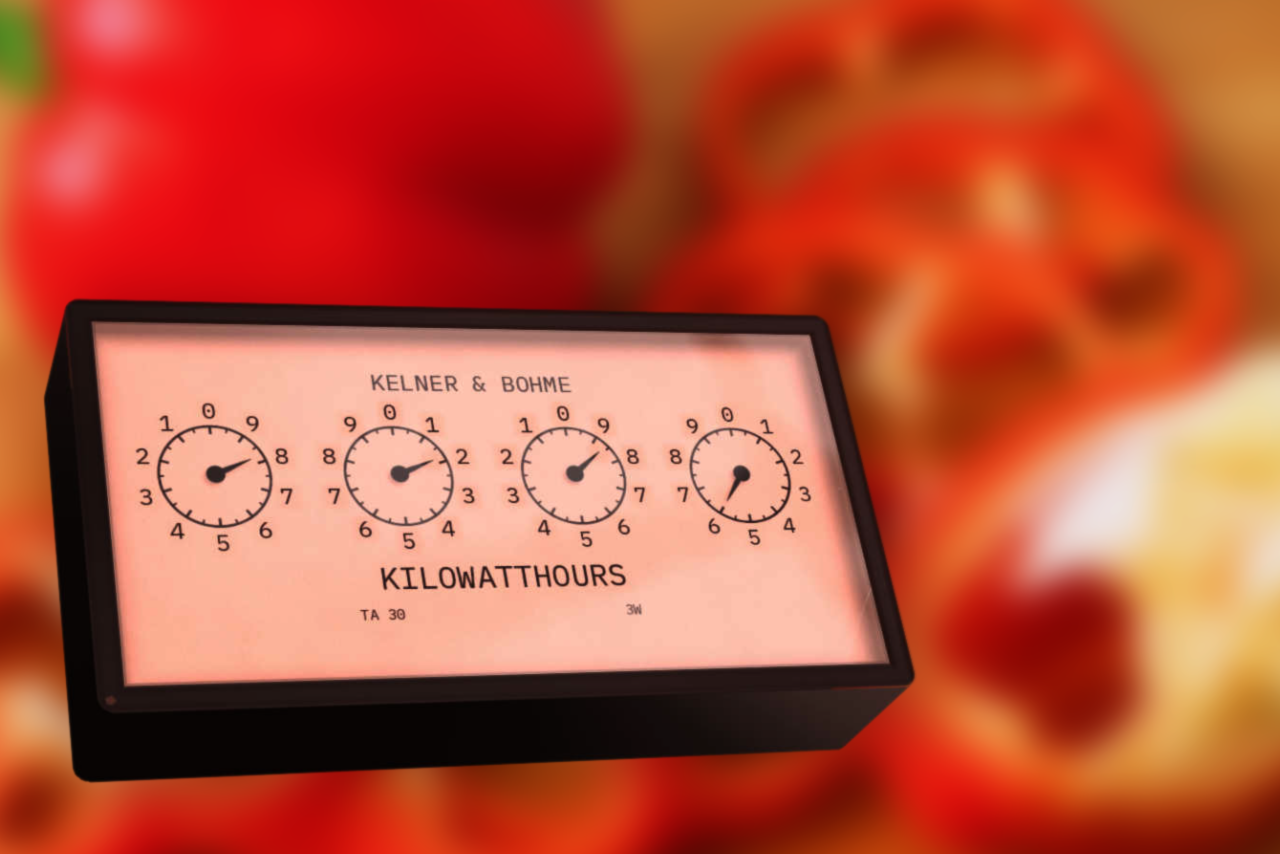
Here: 8186 kWh
